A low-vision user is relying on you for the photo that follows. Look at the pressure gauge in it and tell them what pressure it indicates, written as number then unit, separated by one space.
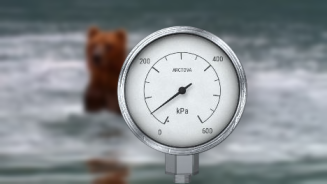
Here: 50 kPa
